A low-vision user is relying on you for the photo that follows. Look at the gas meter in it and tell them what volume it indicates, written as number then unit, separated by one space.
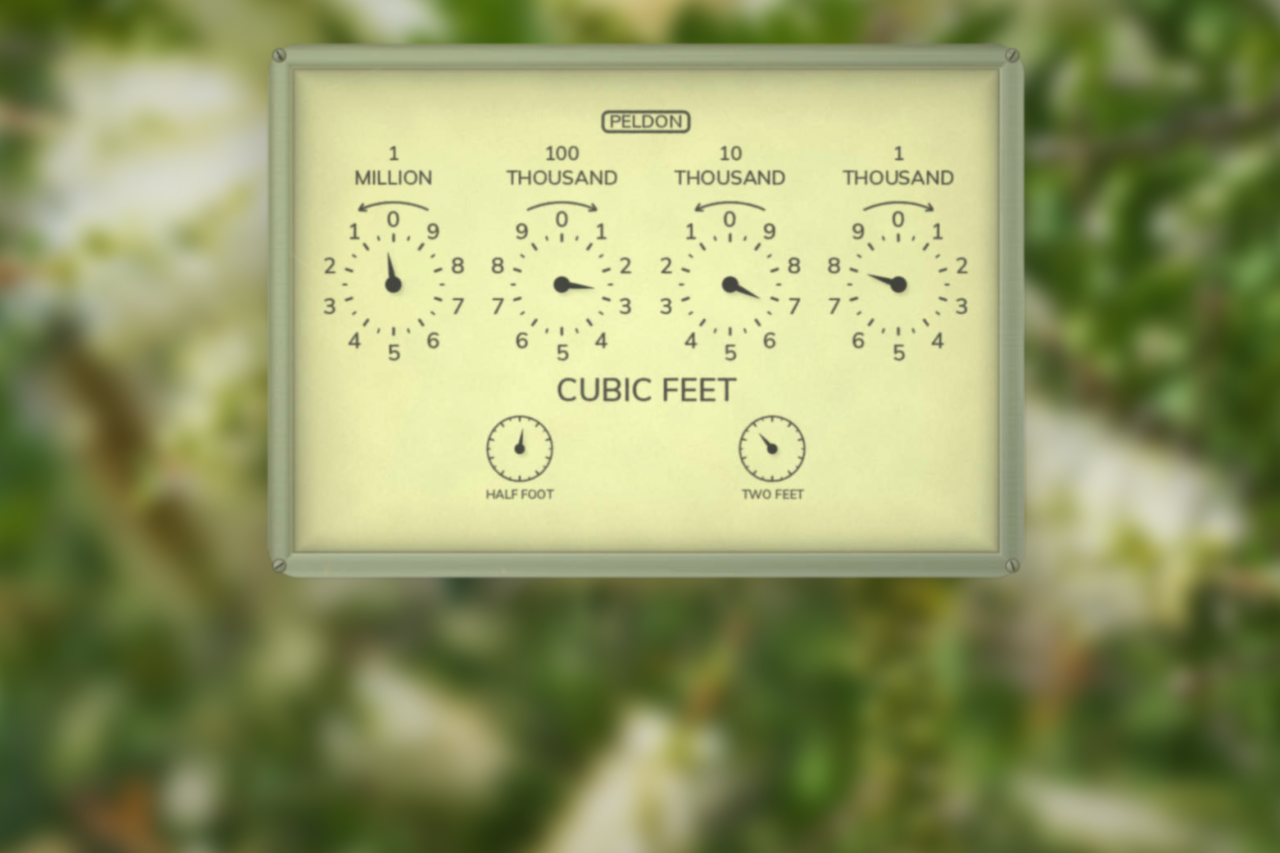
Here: 26800 ft³
